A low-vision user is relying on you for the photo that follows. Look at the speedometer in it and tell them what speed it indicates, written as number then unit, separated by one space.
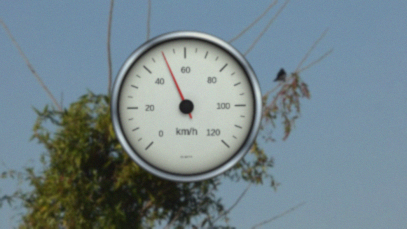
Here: 50 km/h
